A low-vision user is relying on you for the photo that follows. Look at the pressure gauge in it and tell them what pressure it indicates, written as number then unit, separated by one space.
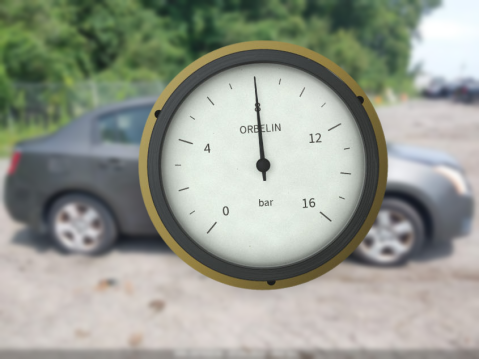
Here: 8 bar
